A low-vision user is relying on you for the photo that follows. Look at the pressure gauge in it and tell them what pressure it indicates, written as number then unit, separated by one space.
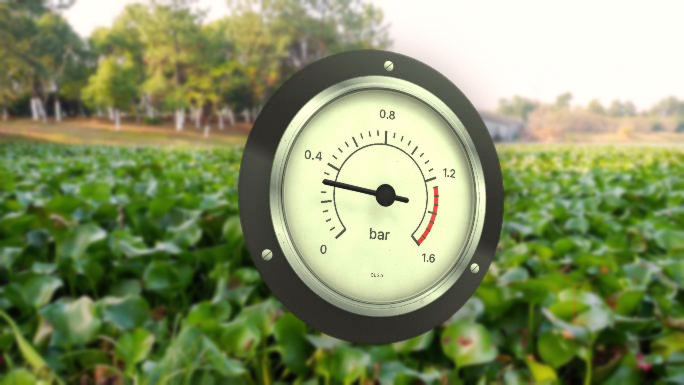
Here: 0.3 bar
